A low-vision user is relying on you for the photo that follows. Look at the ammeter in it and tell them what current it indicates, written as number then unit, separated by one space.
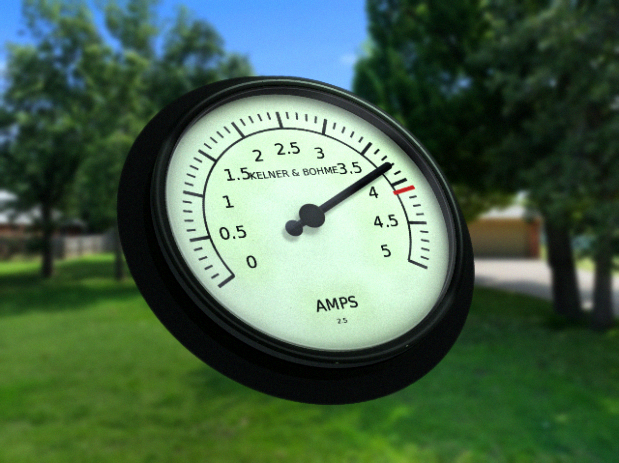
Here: 3.8 A
